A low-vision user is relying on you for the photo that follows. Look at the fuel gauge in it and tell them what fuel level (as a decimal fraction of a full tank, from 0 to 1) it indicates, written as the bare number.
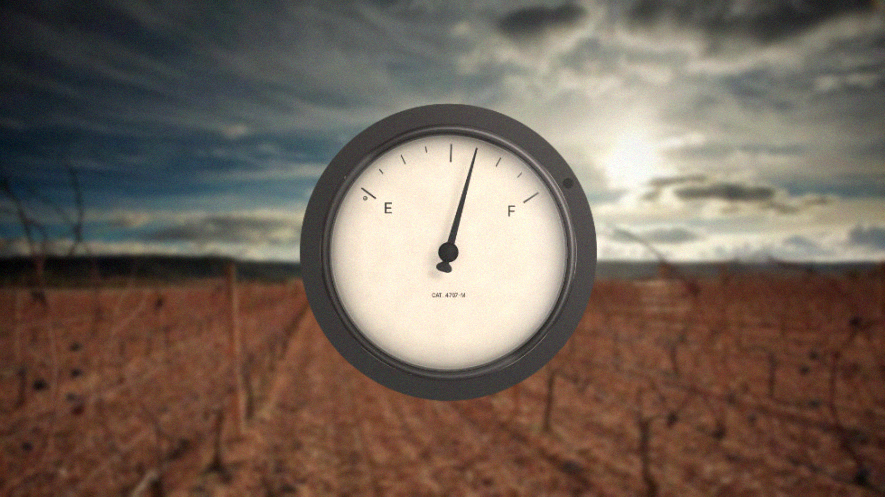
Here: 0.625
